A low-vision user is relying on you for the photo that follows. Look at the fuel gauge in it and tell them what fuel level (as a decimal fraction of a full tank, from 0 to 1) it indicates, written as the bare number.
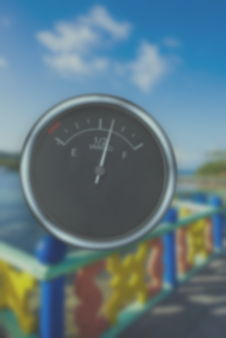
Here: 0.625
